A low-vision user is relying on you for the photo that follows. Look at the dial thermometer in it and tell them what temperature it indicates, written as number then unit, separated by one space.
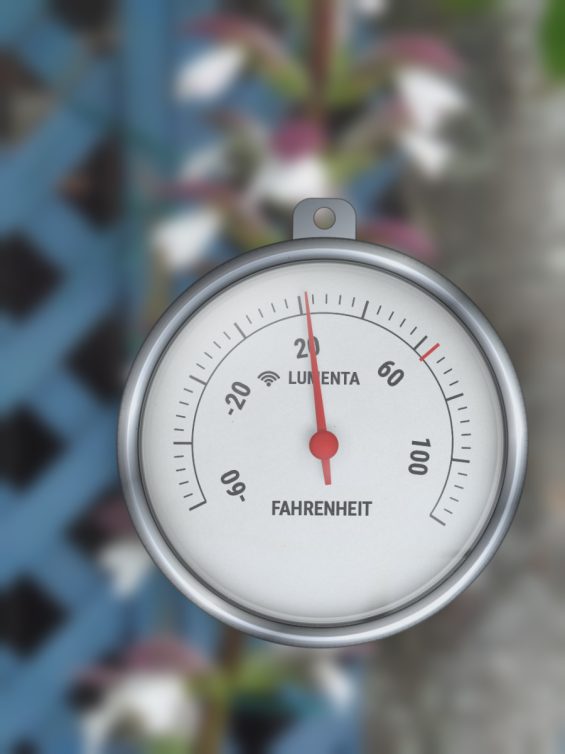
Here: 22 °F
